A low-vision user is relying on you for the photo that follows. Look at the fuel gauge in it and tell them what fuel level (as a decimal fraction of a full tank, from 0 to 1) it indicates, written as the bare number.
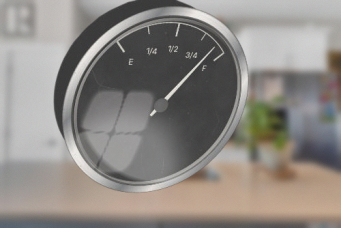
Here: 0.875
